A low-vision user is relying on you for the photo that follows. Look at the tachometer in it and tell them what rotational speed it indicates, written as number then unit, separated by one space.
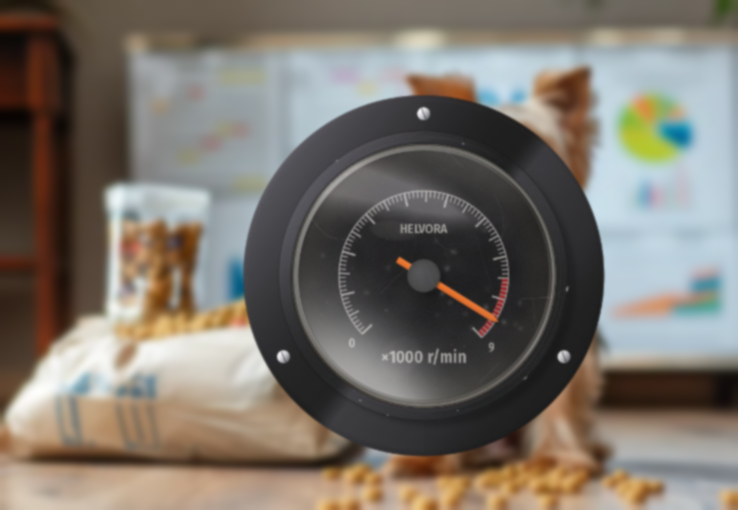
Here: 8500 rpm
